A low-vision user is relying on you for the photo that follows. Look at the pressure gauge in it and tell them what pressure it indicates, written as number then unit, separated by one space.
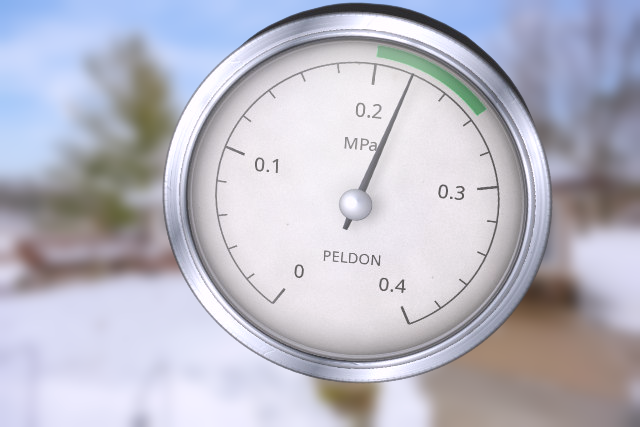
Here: 0.22 MPa
